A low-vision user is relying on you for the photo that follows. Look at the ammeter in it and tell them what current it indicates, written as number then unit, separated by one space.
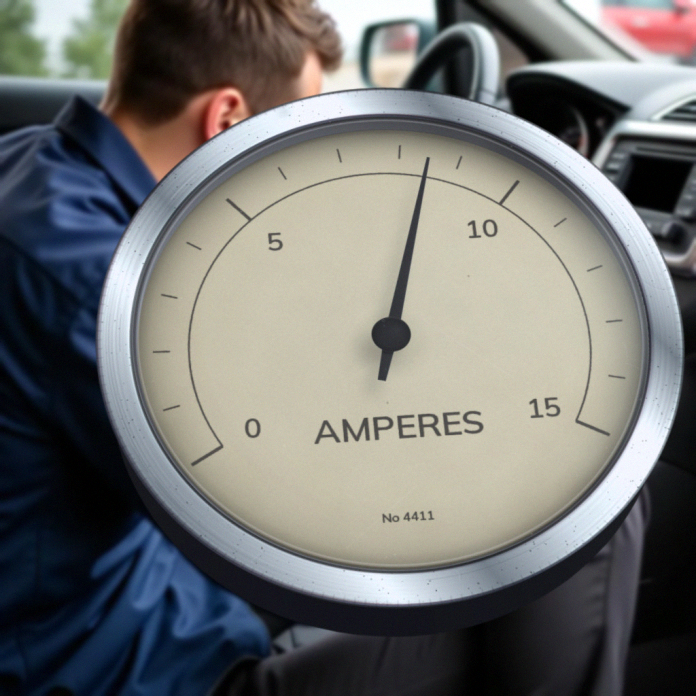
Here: 8.5 A
